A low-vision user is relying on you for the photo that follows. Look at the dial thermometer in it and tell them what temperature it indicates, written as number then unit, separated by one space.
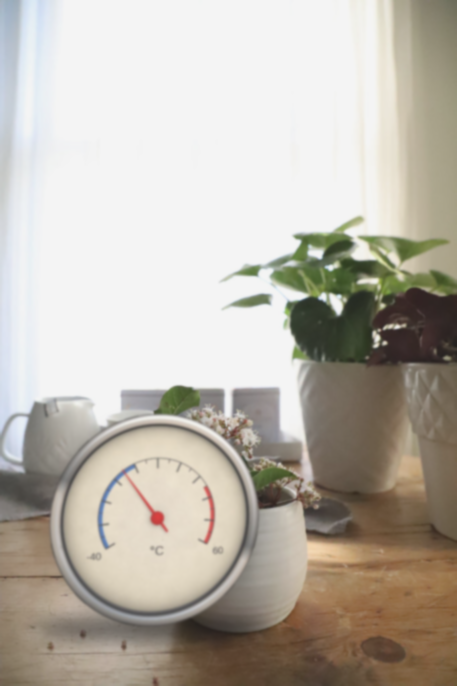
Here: -5 °C
